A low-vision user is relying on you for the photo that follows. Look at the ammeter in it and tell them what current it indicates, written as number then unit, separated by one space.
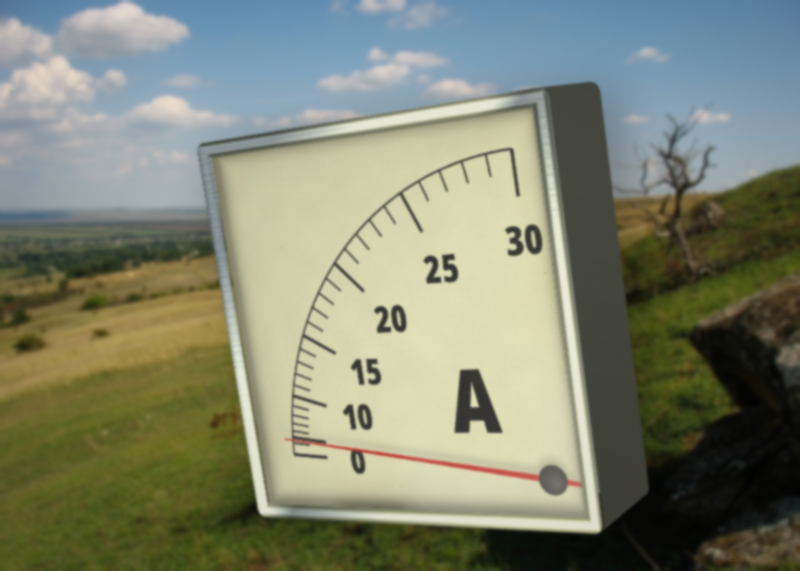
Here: 5 A
